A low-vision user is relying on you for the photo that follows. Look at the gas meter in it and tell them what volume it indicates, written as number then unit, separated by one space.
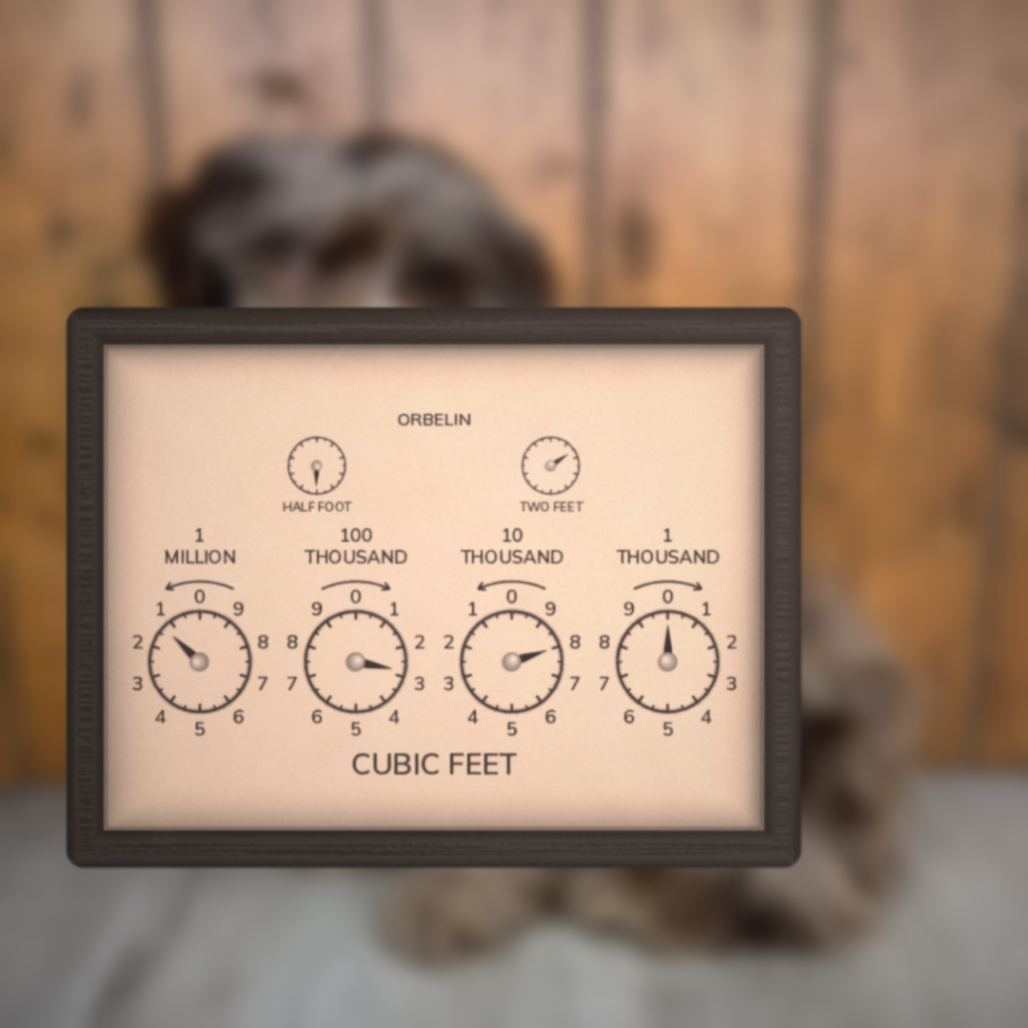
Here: 128000 ft³
